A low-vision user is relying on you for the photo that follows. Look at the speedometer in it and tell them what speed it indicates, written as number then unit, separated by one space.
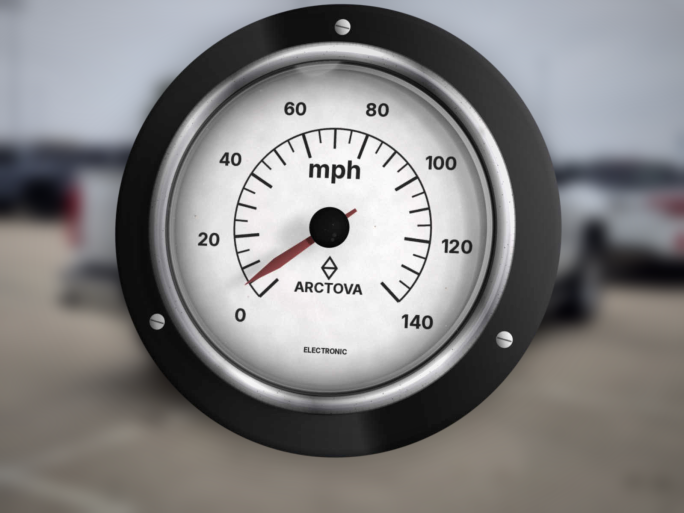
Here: 5 mph
